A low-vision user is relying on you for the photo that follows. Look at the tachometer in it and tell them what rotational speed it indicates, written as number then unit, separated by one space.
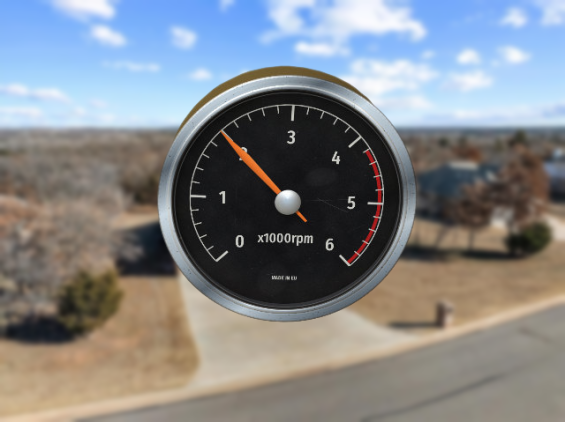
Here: 2000 rpm
